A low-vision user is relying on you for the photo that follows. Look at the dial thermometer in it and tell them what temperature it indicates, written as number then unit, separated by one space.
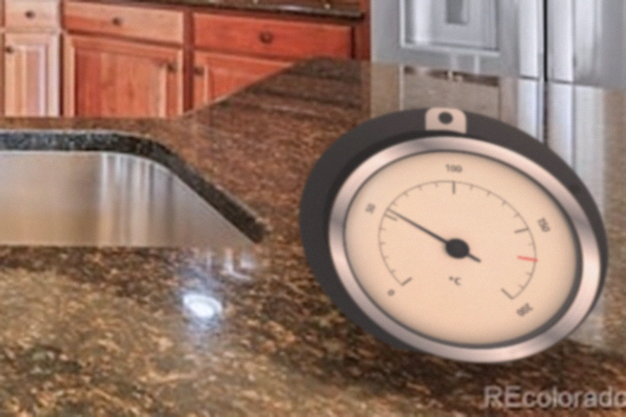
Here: 55 °C
